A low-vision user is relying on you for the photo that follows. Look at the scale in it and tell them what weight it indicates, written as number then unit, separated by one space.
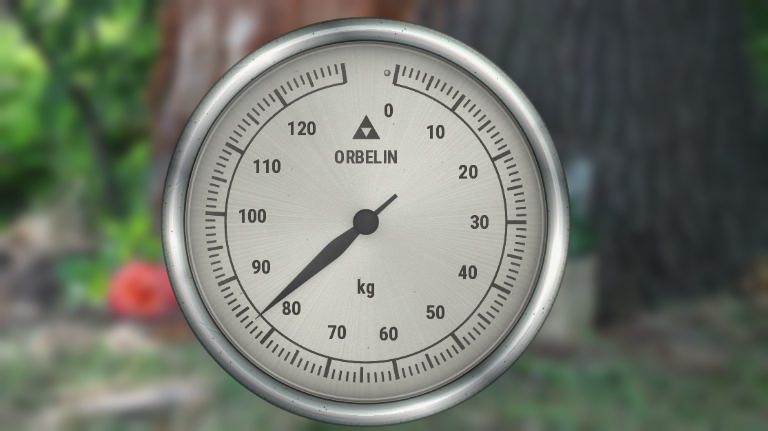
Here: 83 kg
